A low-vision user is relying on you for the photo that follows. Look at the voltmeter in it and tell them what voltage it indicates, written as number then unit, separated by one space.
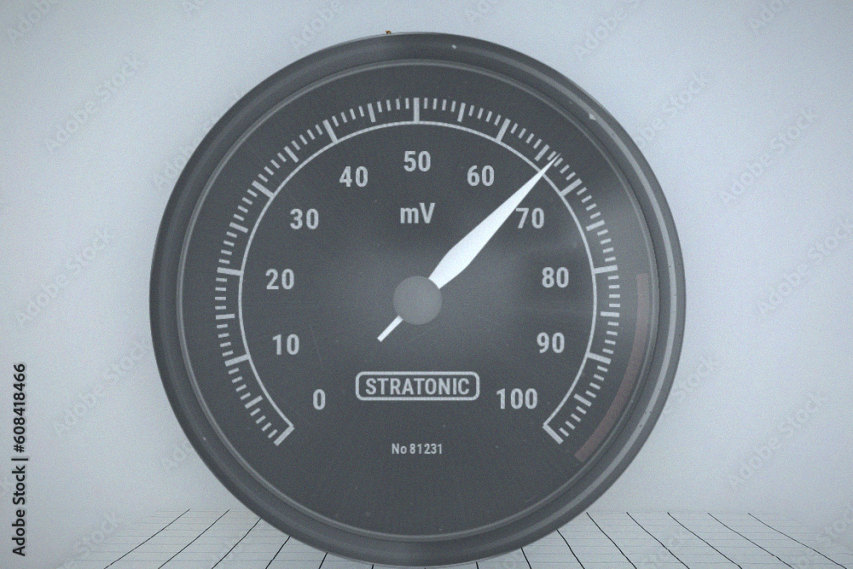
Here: 66.5 mV
